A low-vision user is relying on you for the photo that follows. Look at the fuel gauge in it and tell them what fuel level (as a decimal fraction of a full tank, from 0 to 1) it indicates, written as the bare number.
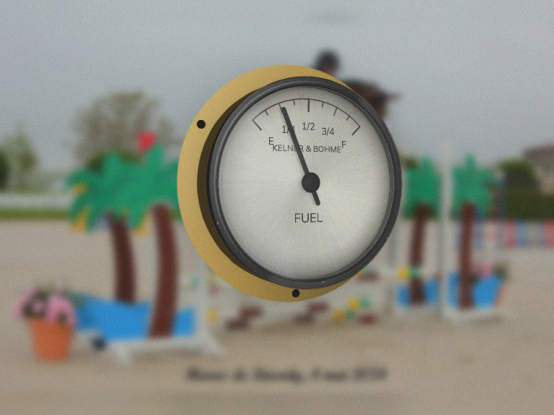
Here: 0.25
